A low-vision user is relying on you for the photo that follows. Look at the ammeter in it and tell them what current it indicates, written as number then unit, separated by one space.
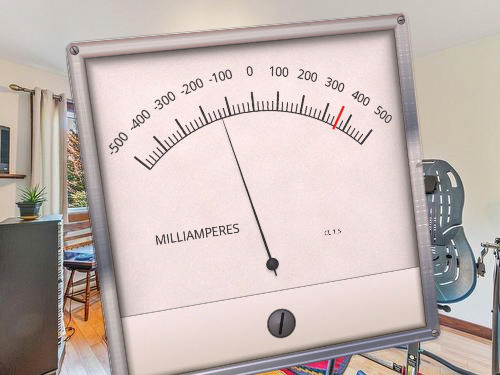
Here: -140 mA
